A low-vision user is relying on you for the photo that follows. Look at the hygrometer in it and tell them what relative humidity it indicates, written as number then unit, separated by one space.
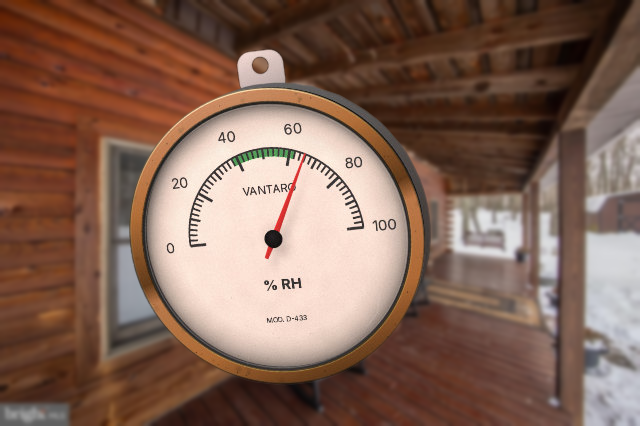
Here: 66 %
